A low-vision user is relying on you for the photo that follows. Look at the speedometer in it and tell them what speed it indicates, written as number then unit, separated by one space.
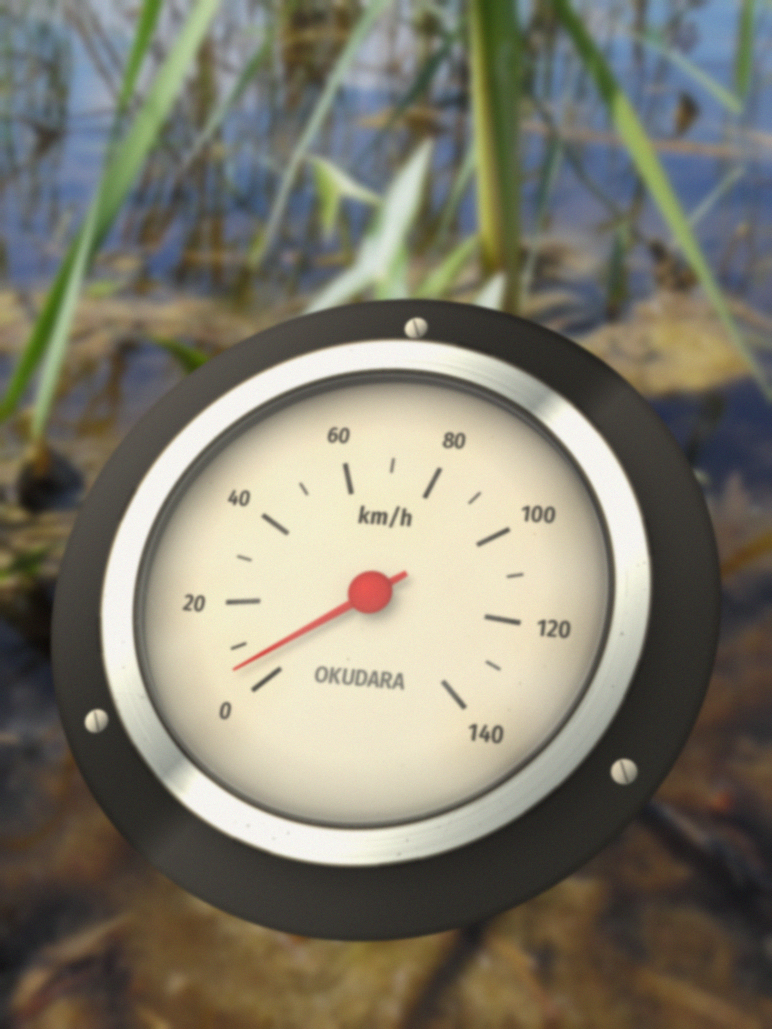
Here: 5 km/h
